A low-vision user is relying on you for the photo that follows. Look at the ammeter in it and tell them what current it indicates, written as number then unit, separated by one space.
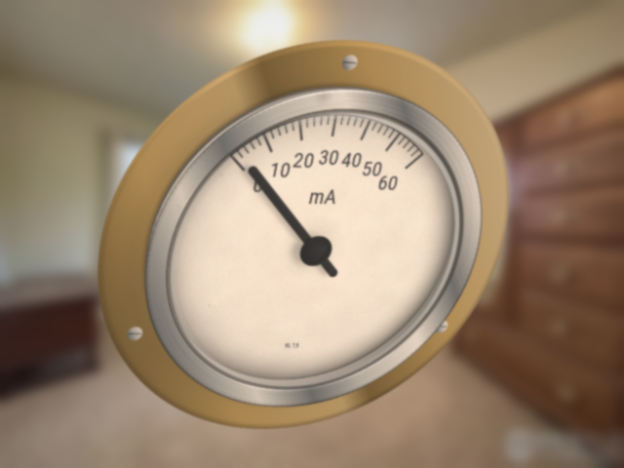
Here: 2 mA
